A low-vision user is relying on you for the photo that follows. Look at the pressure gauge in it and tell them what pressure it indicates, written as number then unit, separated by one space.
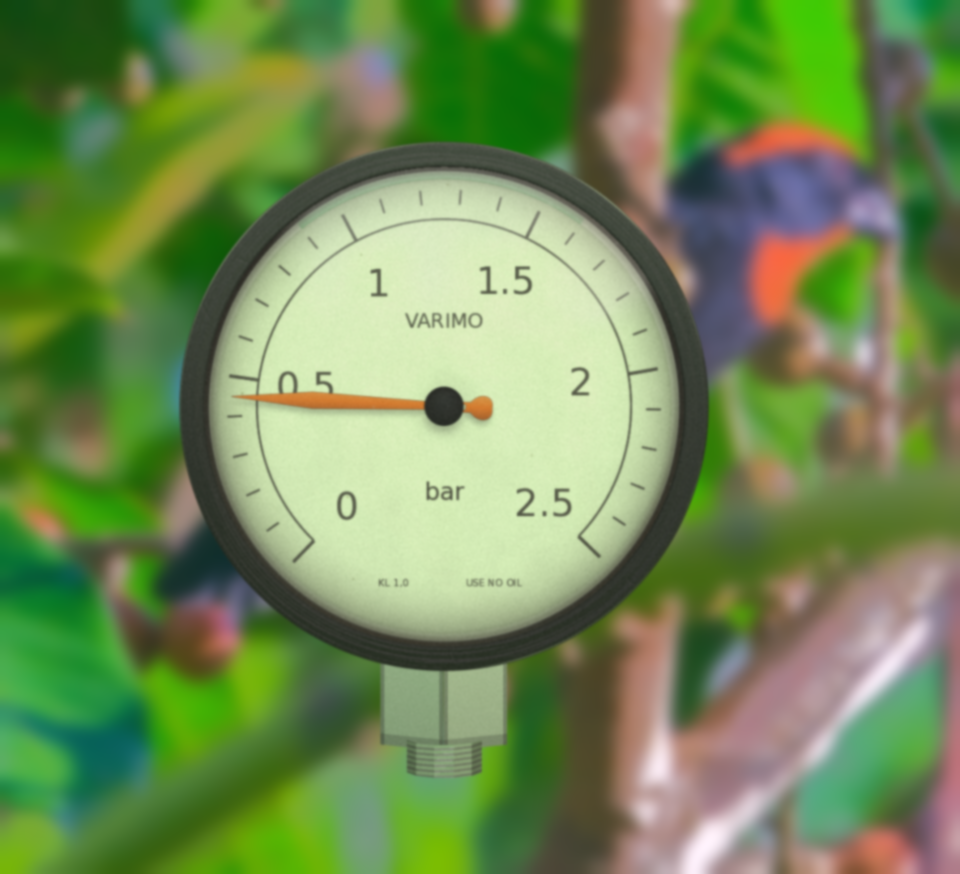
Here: 0.45 bar
